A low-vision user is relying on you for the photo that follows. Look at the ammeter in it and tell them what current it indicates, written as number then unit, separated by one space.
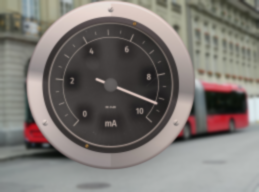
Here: 9.25 mA
